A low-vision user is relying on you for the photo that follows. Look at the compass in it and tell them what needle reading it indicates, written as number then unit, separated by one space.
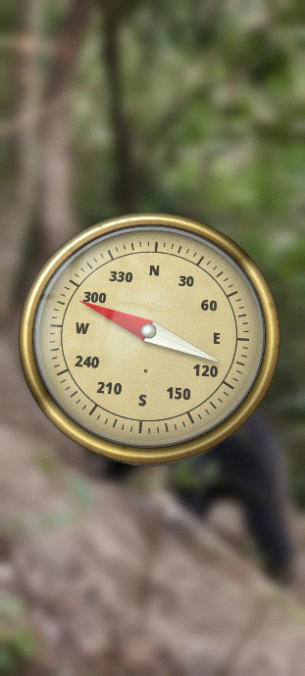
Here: 290 °
